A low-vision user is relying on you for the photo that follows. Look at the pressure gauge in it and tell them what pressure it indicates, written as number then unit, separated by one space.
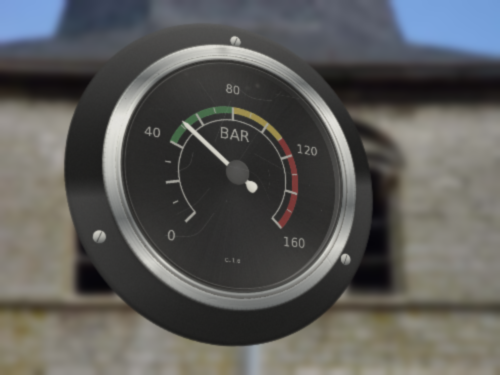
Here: 50 bar
